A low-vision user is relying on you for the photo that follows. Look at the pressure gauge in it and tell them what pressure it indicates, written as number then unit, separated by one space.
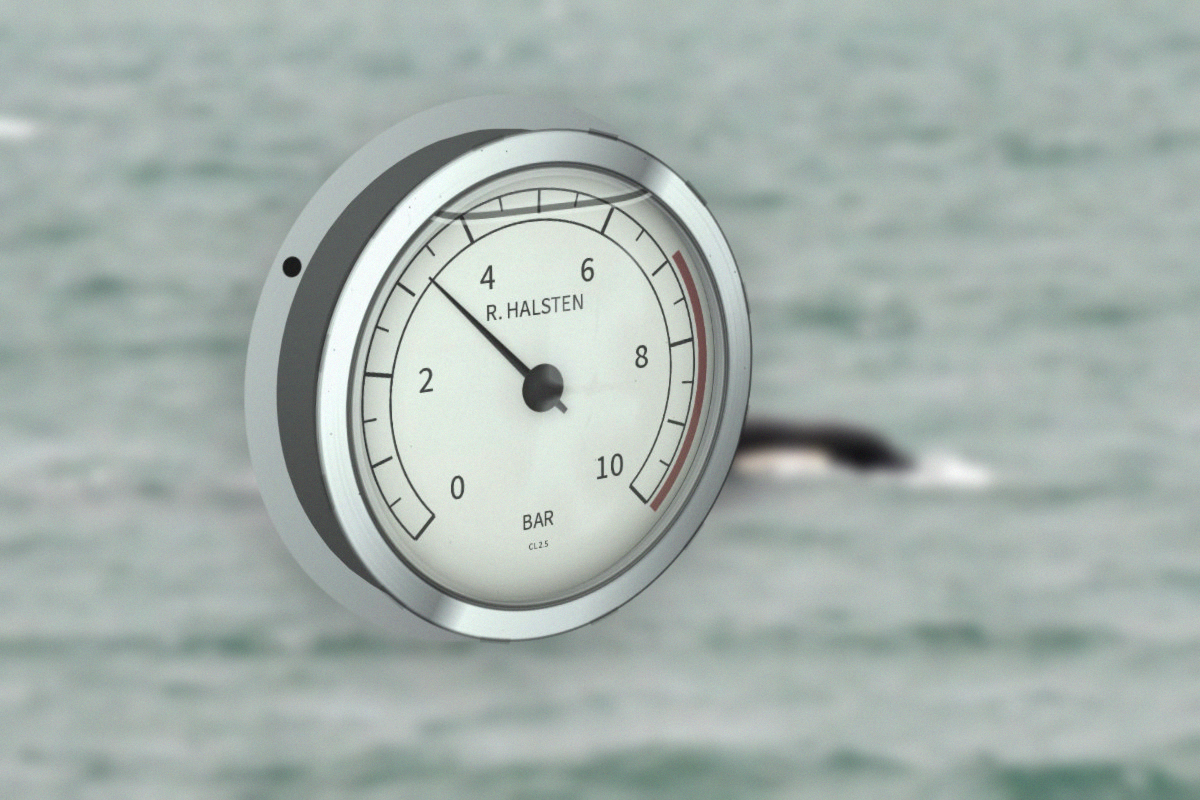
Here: 3.25 bar
